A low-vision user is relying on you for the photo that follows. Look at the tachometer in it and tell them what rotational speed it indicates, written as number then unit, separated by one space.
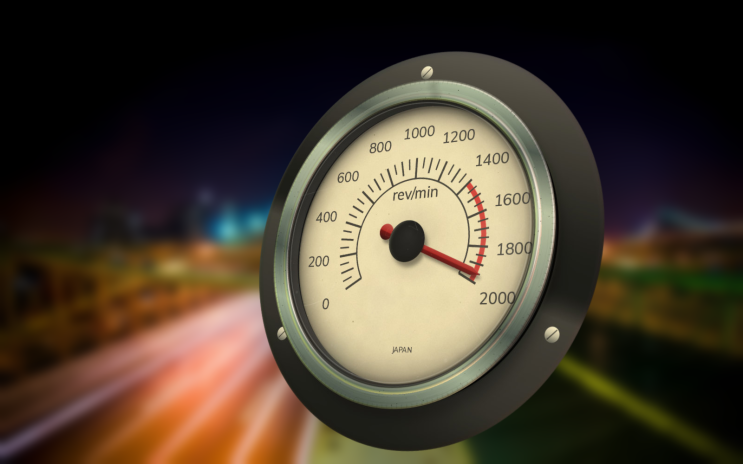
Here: 1950 rpm
